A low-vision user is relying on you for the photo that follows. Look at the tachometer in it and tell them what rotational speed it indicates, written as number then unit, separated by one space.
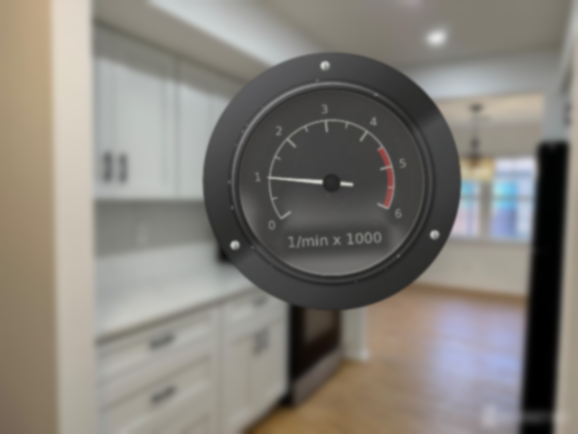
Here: 1000 rpm
